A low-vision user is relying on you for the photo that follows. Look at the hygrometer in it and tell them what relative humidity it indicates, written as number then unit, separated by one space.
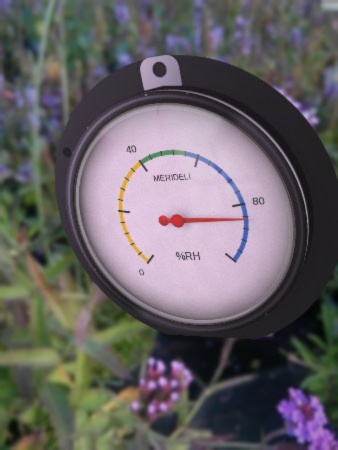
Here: 84 %
